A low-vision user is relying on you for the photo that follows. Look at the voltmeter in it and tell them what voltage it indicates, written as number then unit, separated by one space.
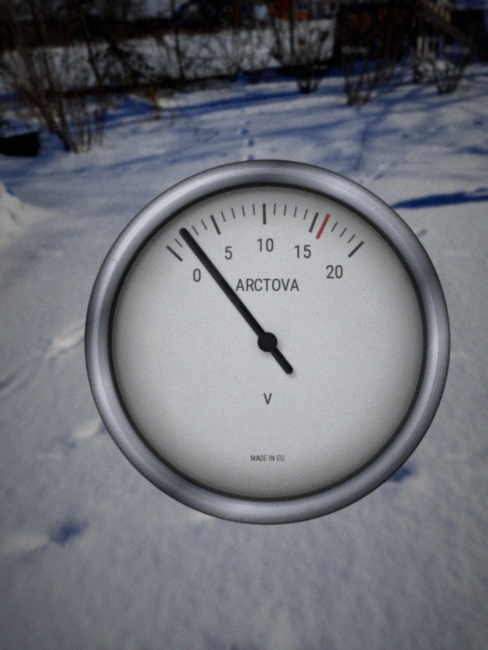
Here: 2 V
